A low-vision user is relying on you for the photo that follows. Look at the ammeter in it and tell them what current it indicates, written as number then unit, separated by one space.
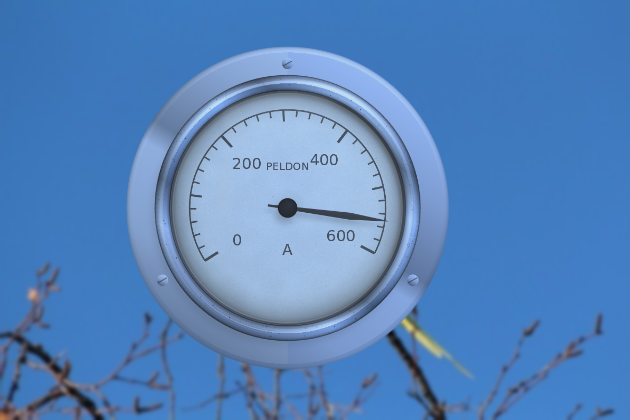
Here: 550 A
